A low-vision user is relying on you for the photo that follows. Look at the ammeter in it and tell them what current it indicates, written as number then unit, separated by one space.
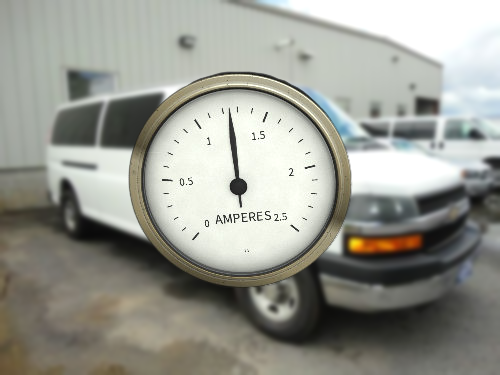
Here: 1.25 A
